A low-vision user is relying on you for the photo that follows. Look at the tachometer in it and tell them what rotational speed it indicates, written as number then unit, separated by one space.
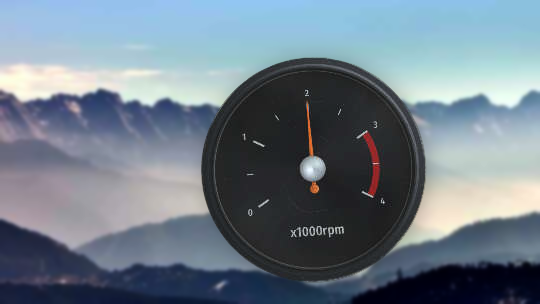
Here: 2000 rpm
